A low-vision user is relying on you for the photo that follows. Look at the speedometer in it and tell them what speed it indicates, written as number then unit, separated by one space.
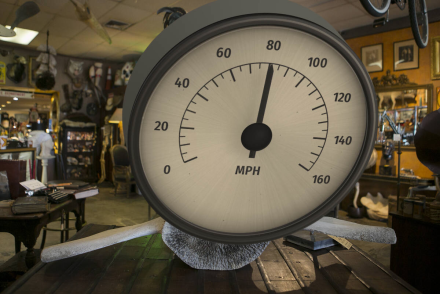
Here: 80 mph
